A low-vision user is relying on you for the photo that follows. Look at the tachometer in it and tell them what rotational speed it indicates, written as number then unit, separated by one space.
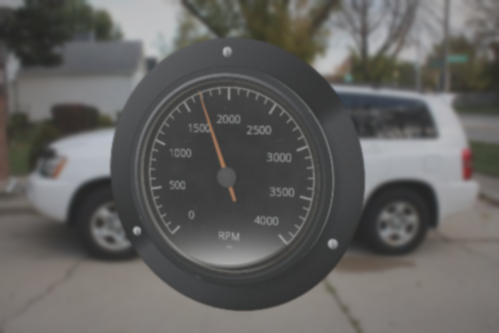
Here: 1700 rpm
